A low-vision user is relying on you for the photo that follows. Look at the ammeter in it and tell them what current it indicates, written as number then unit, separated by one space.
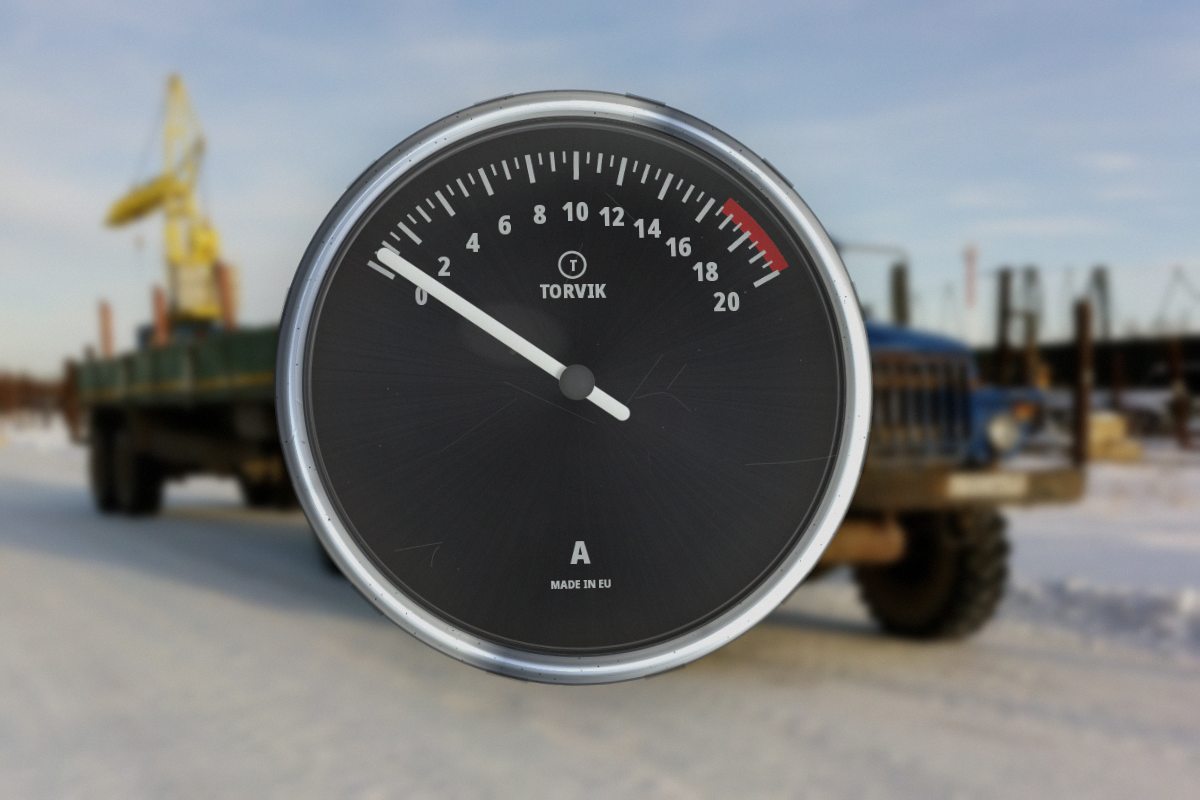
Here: 0.5 A
